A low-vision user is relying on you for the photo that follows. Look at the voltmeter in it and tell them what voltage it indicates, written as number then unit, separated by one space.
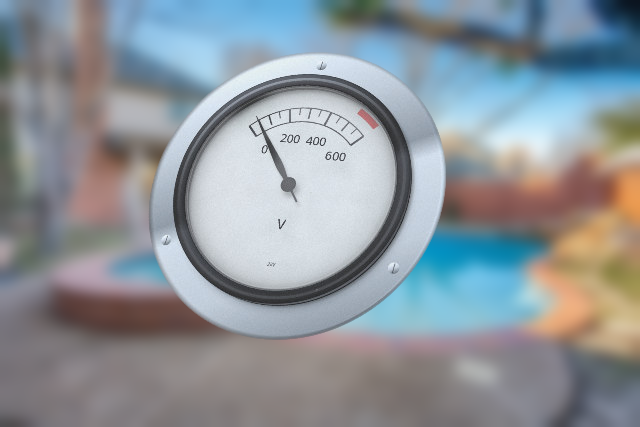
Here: 50 V
